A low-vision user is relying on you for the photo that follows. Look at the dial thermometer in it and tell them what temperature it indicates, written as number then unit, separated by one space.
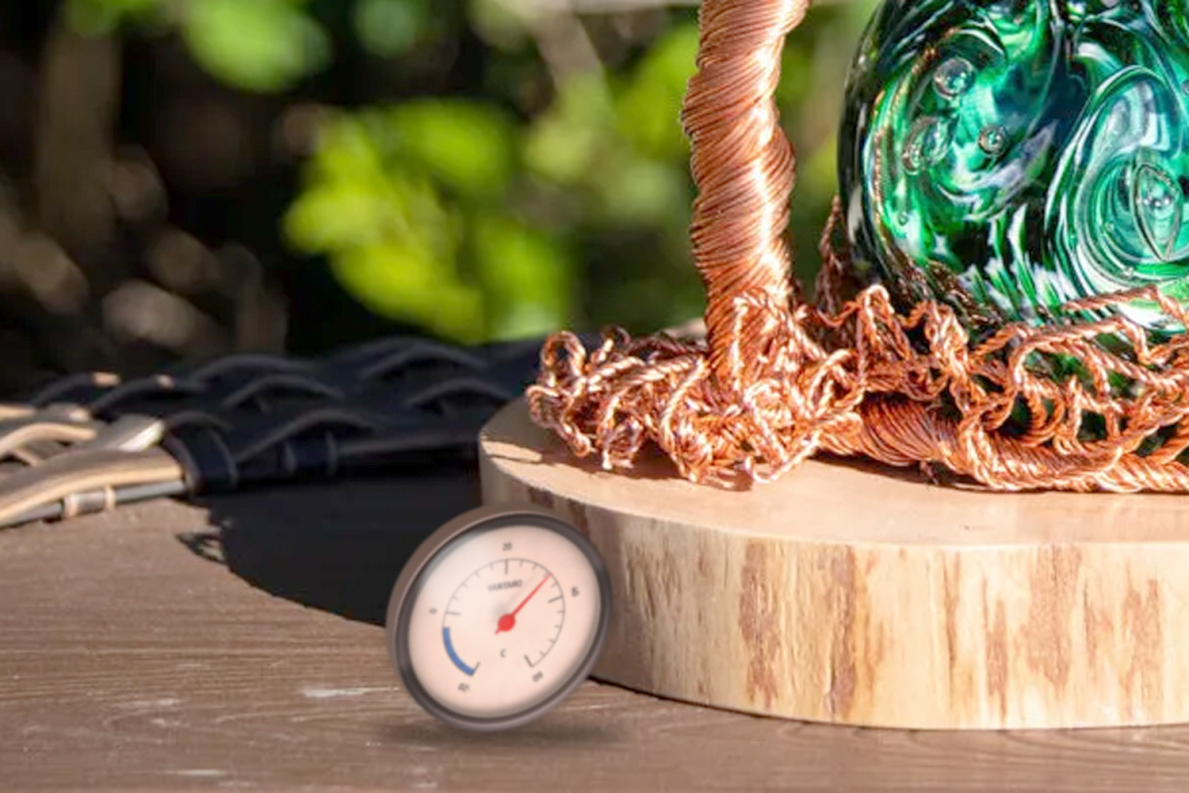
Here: 32 °C
